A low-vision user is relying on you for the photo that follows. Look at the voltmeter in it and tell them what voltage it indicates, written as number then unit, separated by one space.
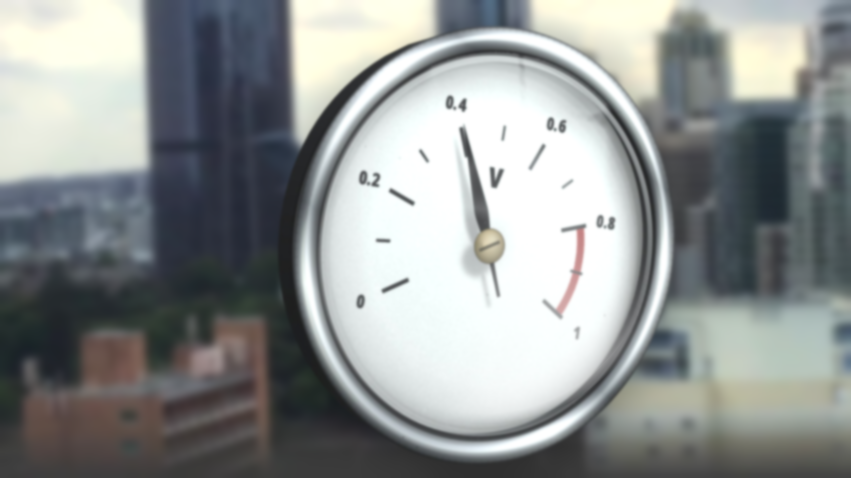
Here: 0.4 V
